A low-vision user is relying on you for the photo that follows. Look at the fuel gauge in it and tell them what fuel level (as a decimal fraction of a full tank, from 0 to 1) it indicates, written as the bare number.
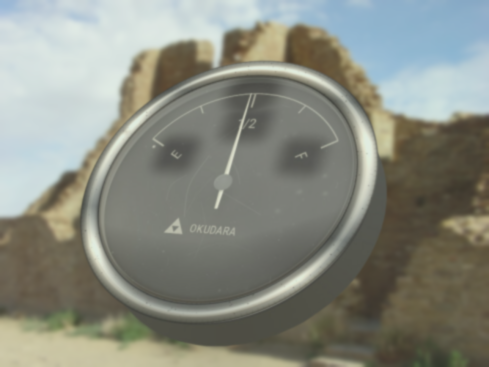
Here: 0.5
